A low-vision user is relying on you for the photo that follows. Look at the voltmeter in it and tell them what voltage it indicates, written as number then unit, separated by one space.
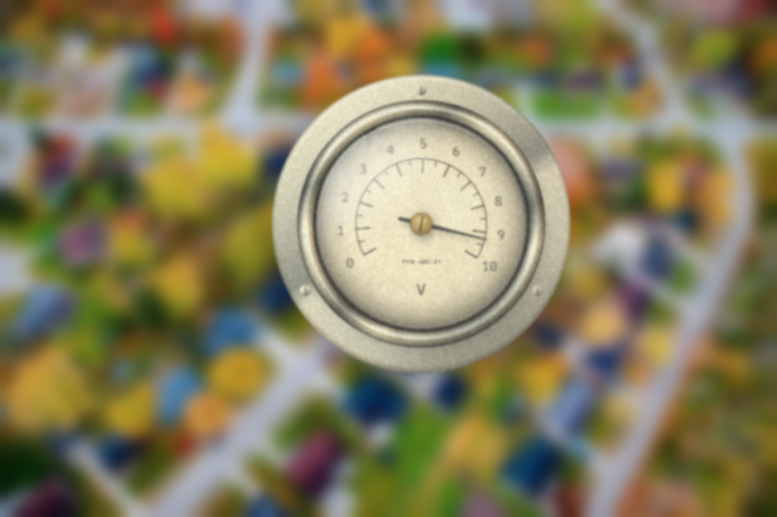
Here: 9.25 V
